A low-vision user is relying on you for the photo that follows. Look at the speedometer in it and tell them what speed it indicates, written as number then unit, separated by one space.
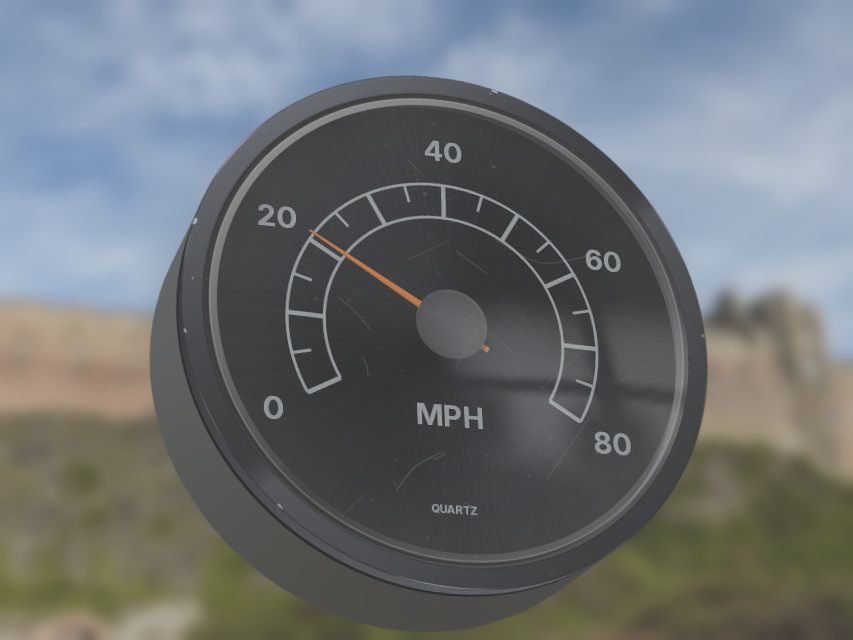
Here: 20 mph
